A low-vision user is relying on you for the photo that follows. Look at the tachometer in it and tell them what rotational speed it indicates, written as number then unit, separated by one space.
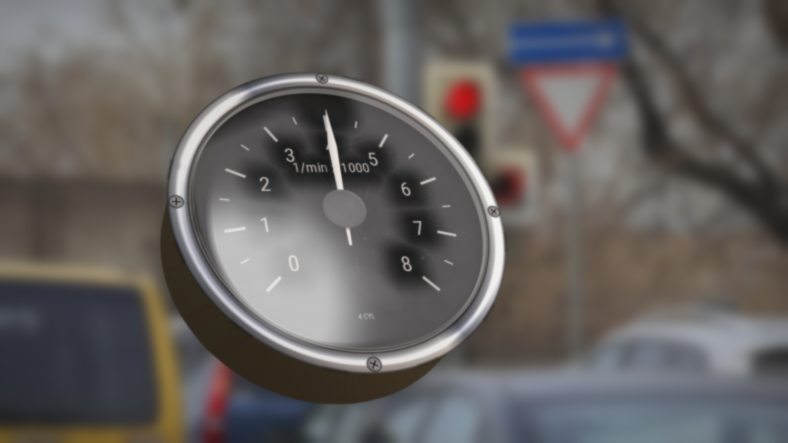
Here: 4000 rpm
